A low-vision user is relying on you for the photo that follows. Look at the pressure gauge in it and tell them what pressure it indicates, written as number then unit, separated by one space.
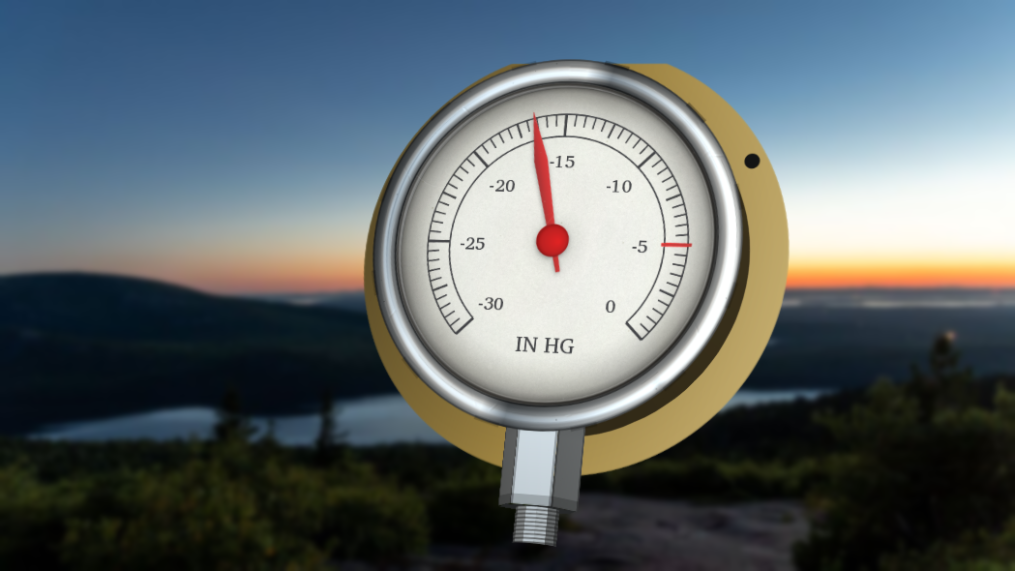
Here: -16.5 inHg
